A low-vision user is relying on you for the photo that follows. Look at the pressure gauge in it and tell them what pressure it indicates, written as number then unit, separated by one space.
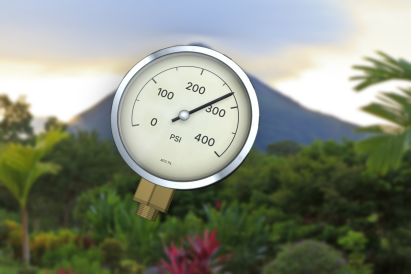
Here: 275 psi
